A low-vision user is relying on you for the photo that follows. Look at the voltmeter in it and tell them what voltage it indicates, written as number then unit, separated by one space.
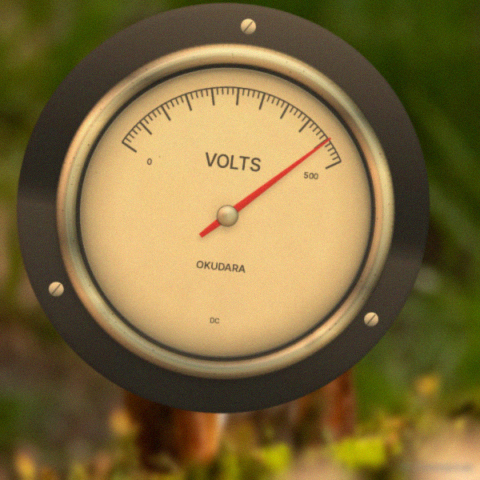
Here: 450 V
